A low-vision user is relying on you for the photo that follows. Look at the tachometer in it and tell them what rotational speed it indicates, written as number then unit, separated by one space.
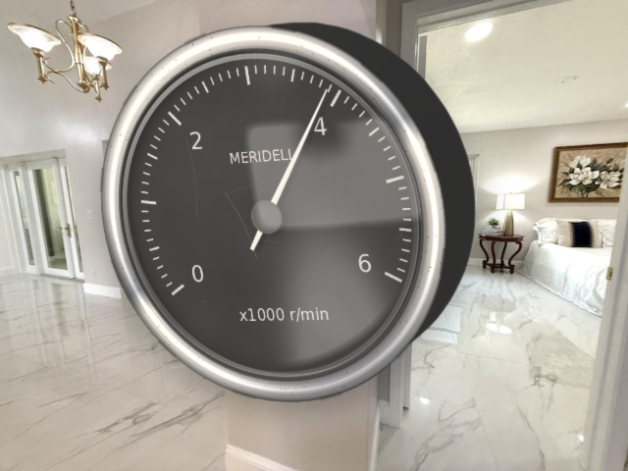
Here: 3900 rpm
